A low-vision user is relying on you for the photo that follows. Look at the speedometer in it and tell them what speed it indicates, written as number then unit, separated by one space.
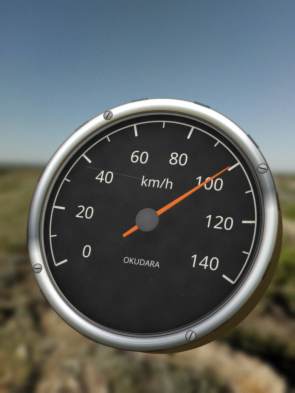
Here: 100 km/h
